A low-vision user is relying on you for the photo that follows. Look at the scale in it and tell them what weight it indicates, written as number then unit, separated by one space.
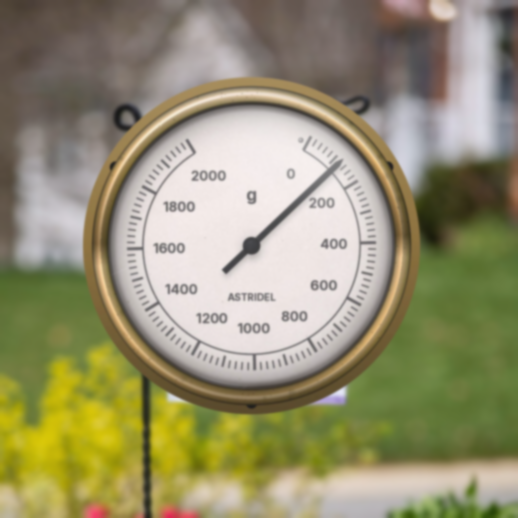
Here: 120 g
